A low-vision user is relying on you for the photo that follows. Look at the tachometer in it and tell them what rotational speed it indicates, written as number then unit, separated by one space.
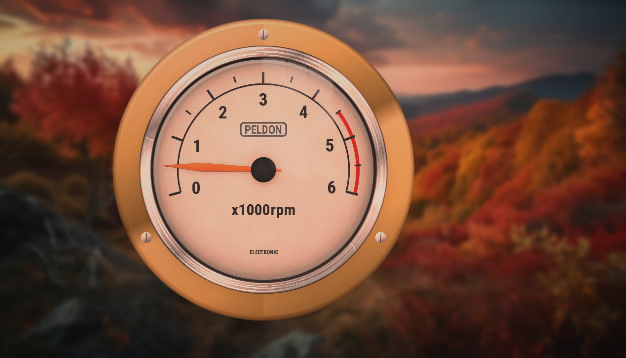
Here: 500 rpm
